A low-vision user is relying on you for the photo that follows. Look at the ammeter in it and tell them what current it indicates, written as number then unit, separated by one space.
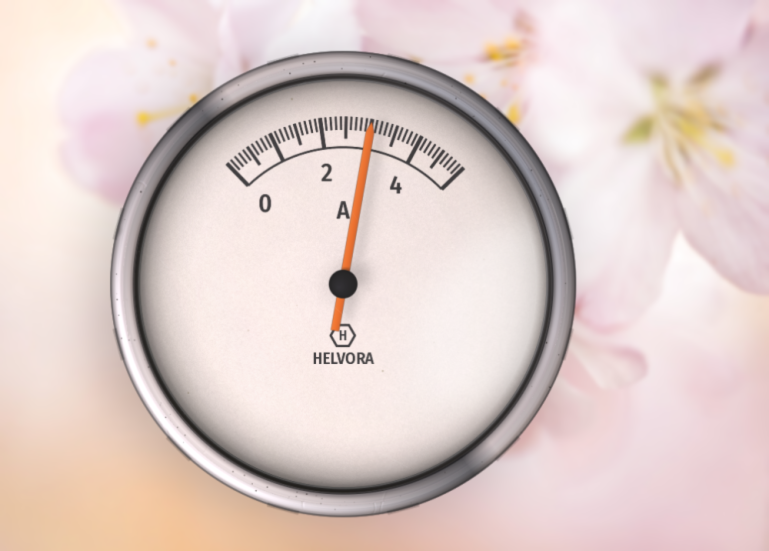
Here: 3 A
